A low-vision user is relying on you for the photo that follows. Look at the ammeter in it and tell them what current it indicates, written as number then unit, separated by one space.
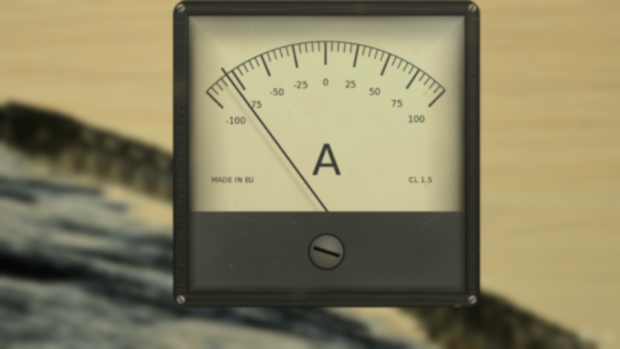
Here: -80 A
